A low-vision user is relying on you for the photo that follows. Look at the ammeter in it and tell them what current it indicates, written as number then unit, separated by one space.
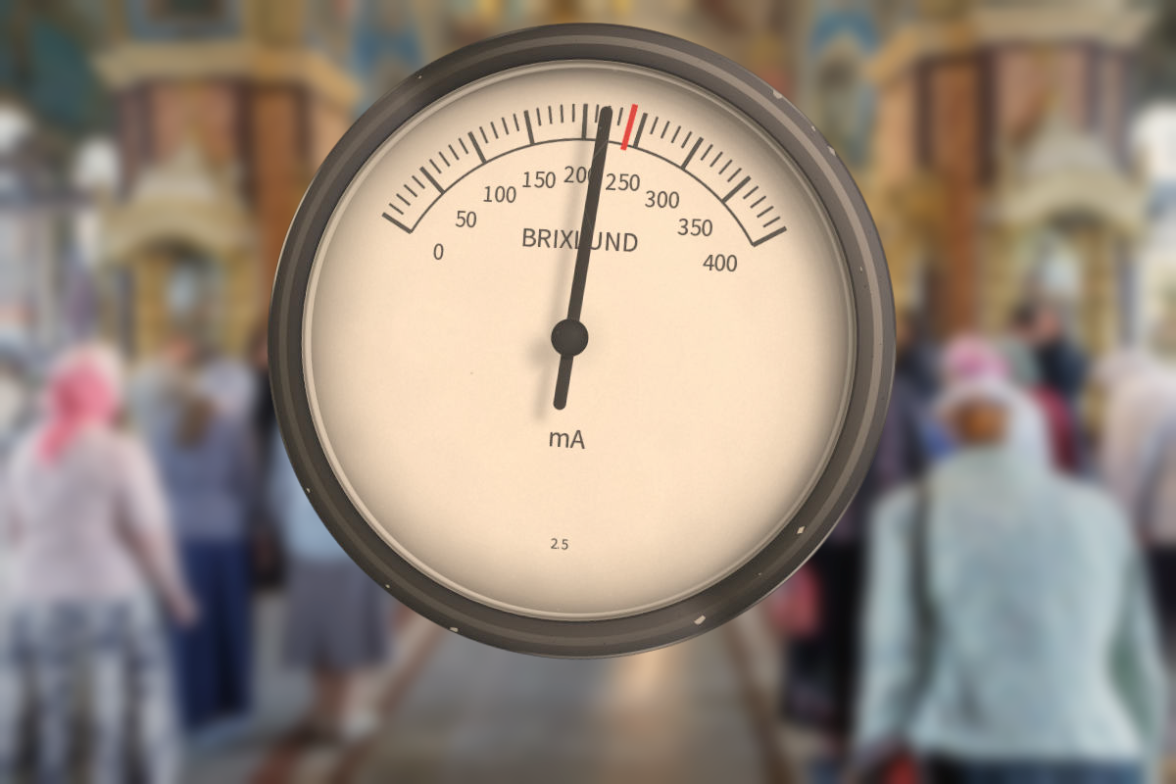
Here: 220 mA
